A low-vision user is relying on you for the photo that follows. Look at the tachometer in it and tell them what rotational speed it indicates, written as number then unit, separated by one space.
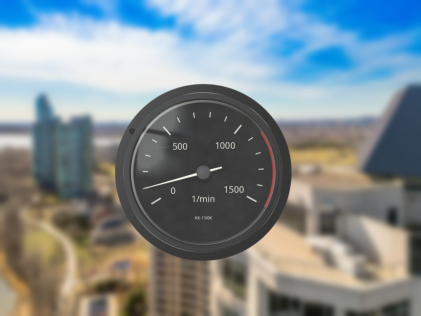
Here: 100 rpm
